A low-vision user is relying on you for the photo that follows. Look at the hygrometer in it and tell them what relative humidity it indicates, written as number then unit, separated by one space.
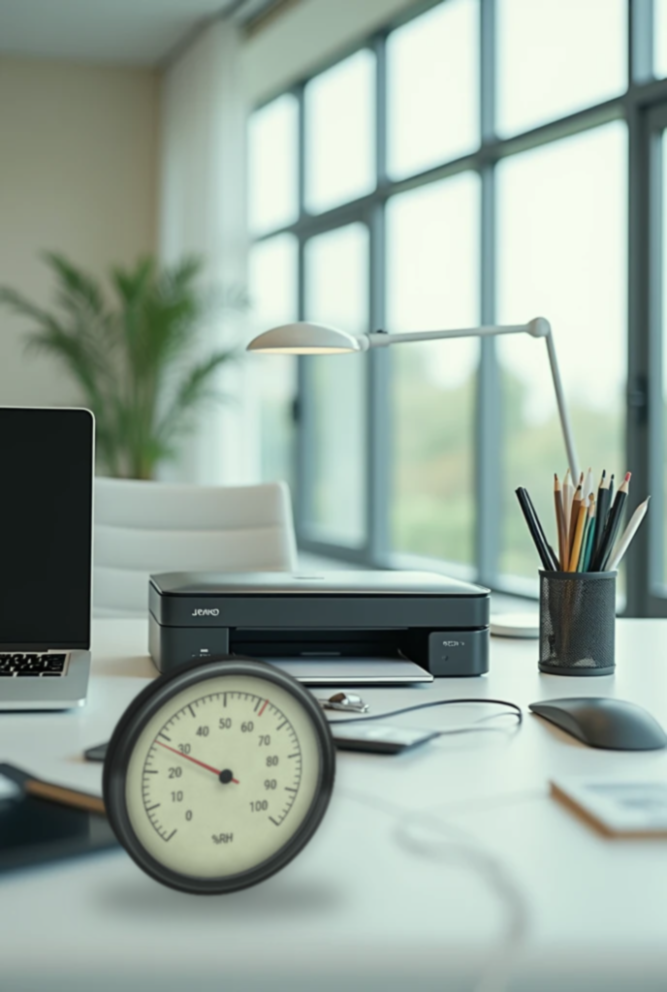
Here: 28 %
